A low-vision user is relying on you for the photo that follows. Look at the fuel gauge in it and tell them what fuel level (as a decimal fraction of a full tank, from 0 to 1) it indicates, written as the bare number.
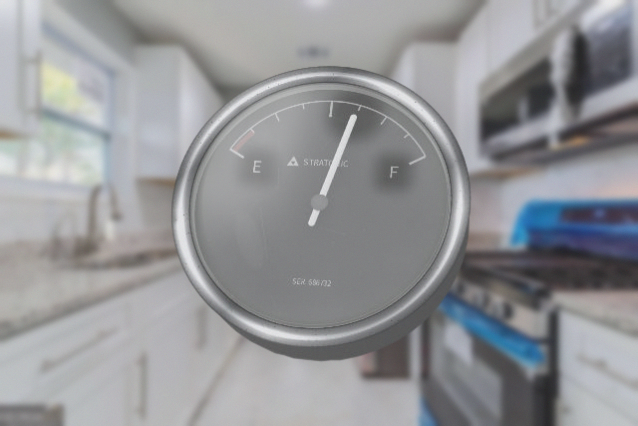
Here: 0.625
